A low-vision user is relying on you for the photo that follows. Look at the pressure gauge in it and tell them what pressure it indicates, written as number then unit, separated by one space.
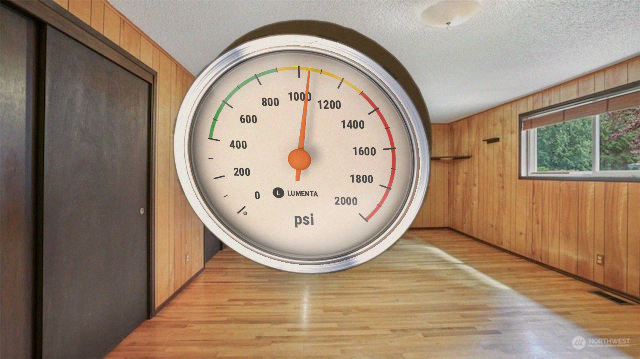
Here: 1050 psi
